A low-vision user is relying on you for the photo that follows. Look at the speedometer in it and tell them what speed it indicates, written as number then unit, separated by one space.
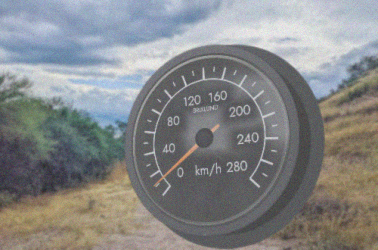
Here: 10 km/h
